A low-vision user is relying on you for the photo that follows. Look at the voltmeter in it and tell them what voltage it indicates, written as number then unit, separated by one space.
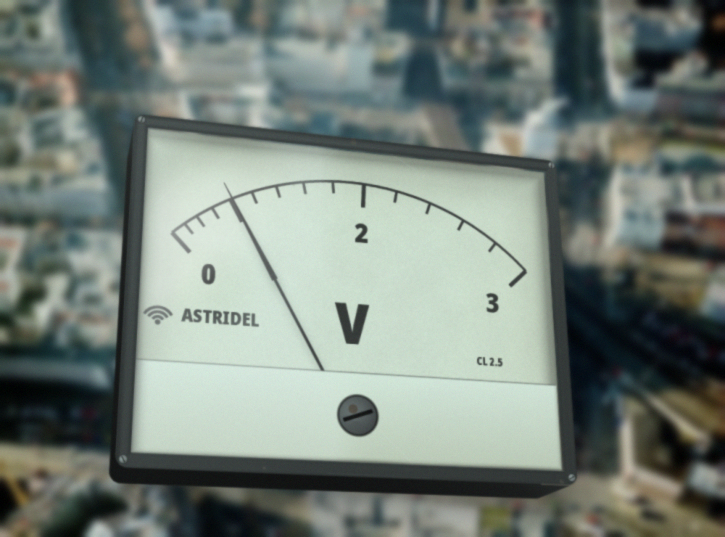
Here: 1 V
